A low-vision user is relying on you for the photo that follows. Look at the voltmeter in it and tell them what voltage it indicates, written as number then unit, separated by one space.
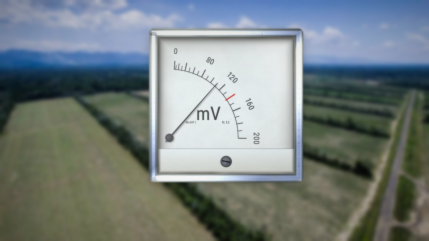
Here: 110 mV
